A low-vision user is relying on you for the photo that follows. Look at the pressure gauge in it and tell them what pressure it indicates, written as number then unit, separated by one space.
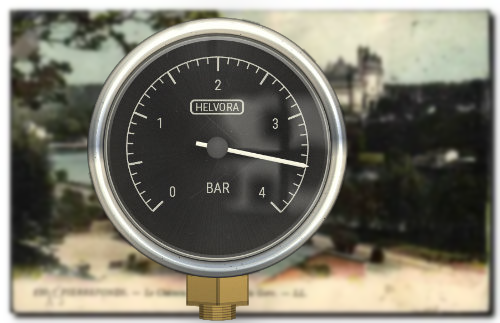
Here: 3.5 bar
